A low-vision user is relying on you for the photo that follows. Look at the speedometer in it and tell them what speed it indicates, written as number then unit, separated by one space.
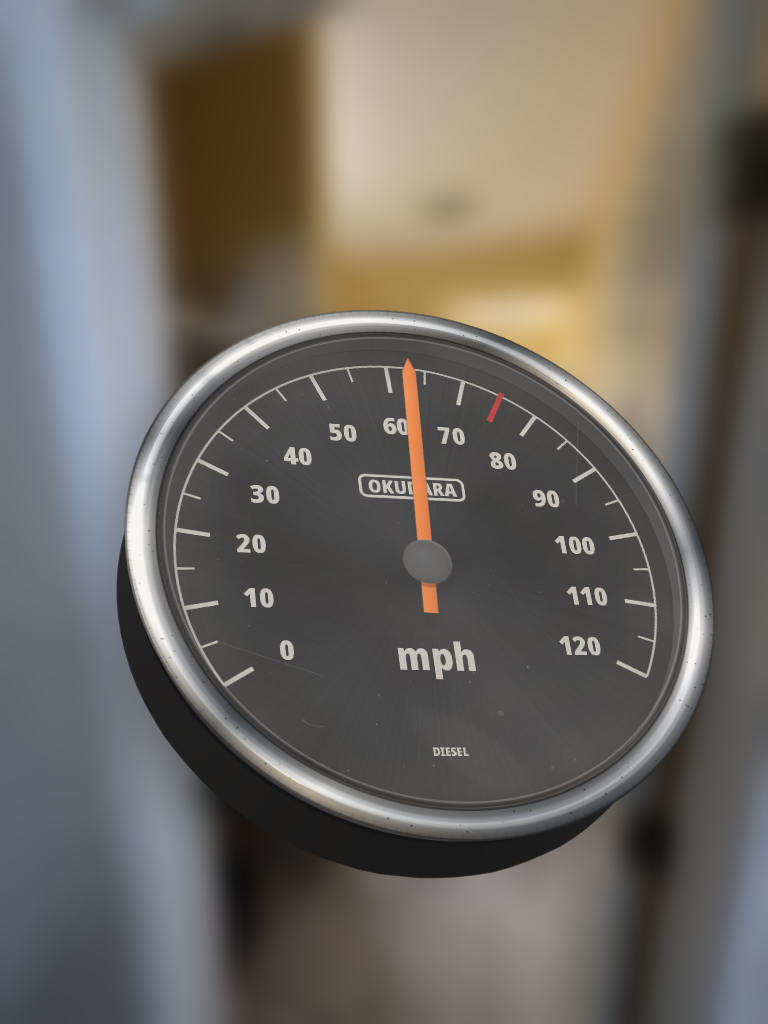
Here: 62.5 mph
